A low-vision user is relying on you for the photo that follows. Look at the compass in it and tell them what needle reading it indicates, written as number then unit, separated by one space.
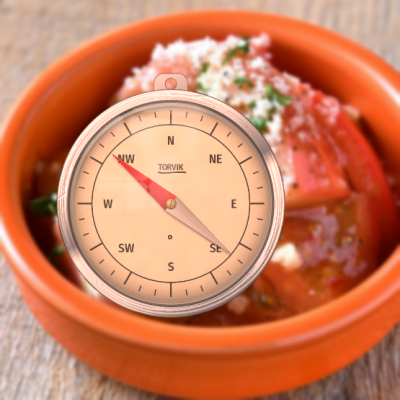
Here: 310 °
